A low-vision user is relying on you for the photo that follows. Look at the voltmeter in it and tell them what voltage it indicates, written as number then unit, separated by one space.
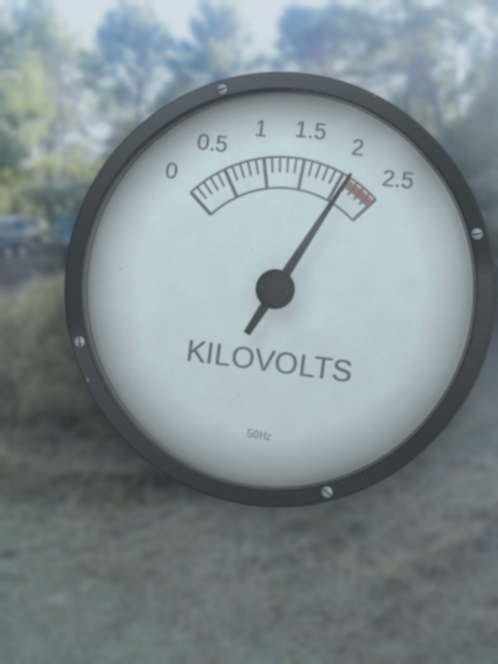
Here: 2.1 kV
